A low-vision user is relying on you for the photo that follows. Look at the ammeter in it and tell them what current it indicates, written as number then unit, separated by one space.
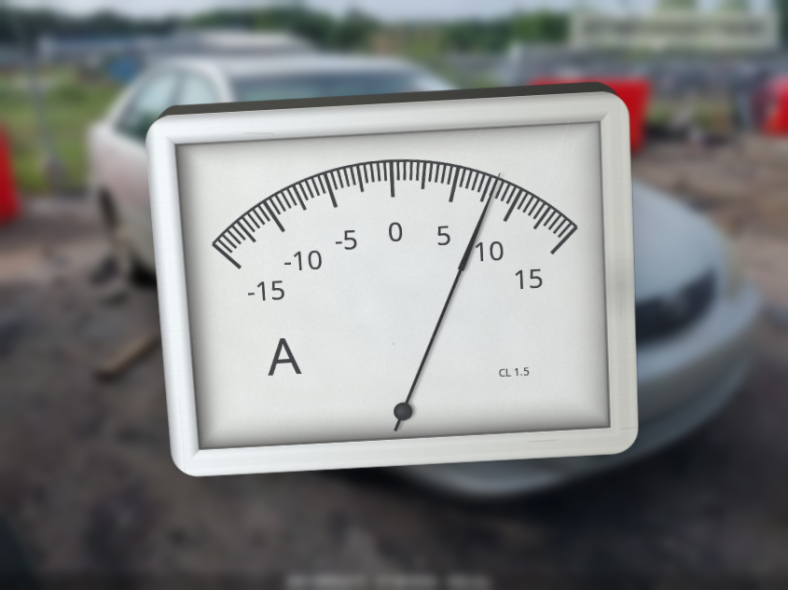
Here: 8 A
